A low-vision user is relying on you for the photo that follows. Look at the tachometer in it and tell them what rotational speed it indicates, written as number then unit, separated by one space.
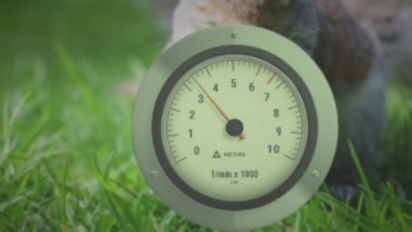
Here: 3400 rpm
